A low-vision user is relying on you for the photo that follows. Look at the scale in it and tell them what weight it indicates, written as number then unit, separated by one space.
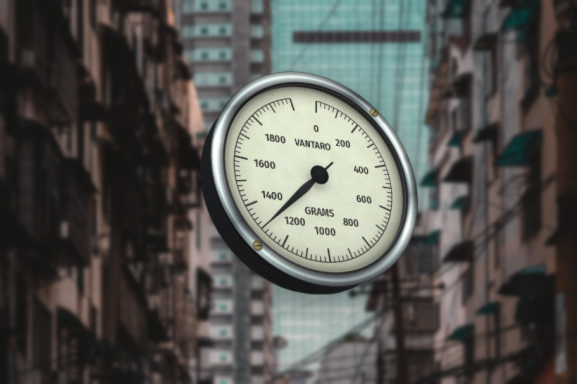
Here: 1300 g
